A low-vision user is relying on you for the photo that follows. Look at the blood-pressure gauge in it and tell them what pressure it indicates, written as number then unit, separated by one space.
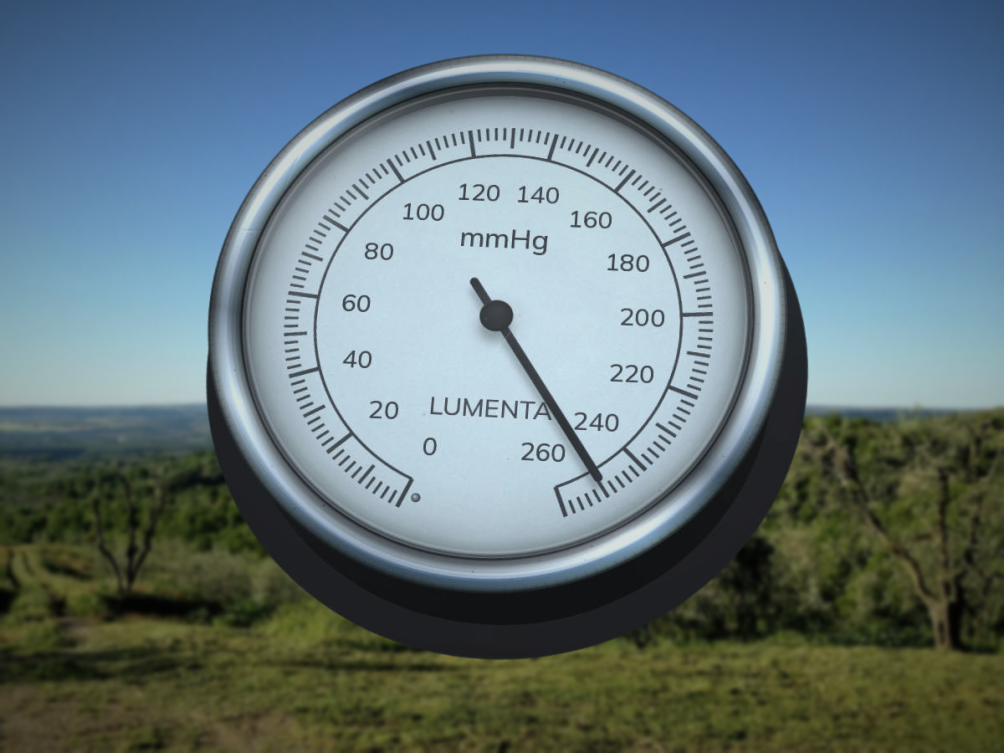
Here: 250 mmHg
